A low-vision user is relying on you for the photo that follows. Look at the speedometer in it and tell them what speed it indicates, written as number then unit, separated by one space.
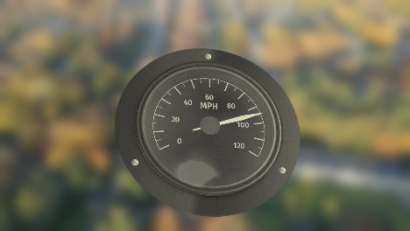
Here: 95 mph
